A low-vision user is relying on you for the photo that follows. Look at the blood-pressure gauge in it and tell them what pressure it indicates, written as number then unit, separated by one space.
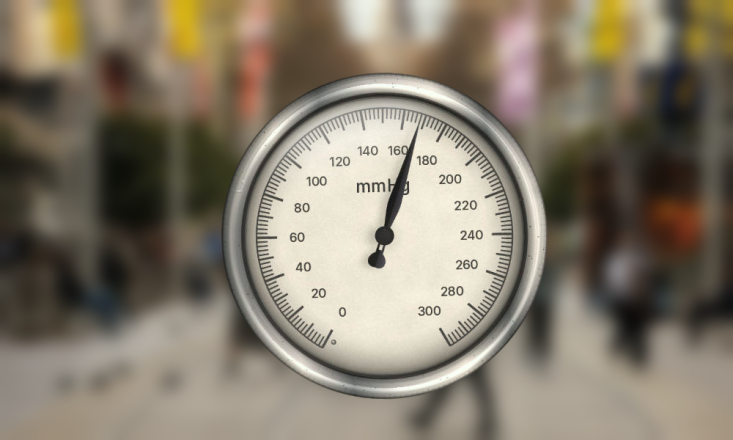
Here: 168 mmHg
